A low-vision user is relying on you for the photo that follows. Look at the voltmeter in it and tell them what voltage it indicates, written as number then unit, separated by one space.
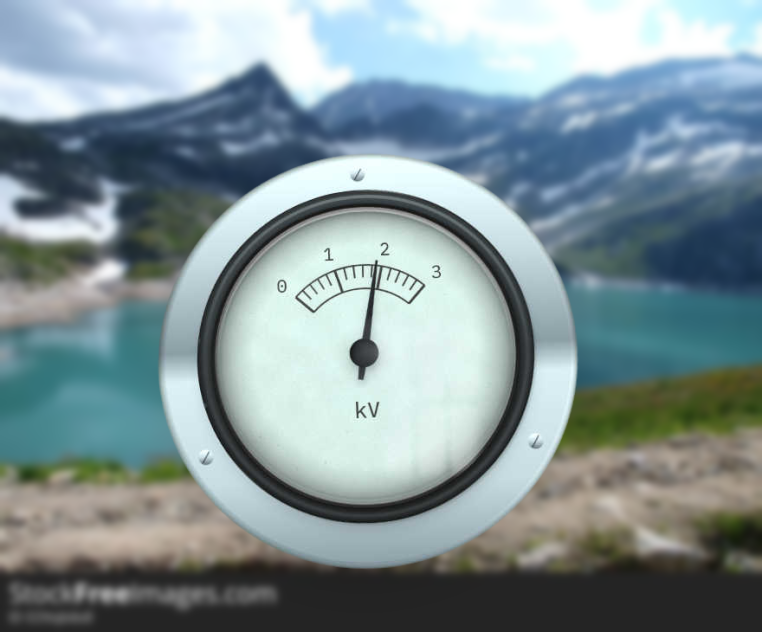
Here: 1.9 kV
